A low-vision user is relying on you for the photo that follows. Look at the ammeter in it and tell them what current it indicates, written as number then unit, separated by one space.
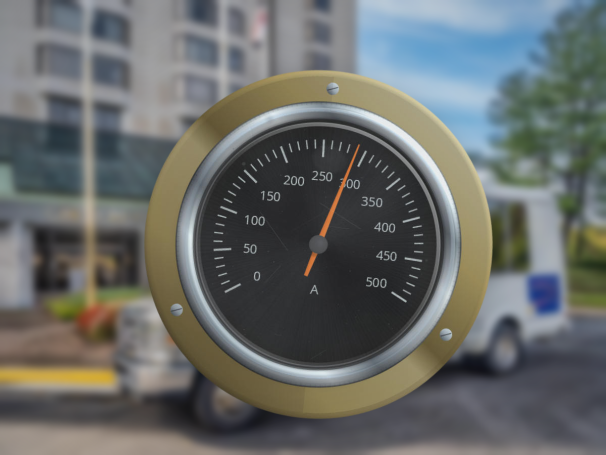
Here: 290 A
